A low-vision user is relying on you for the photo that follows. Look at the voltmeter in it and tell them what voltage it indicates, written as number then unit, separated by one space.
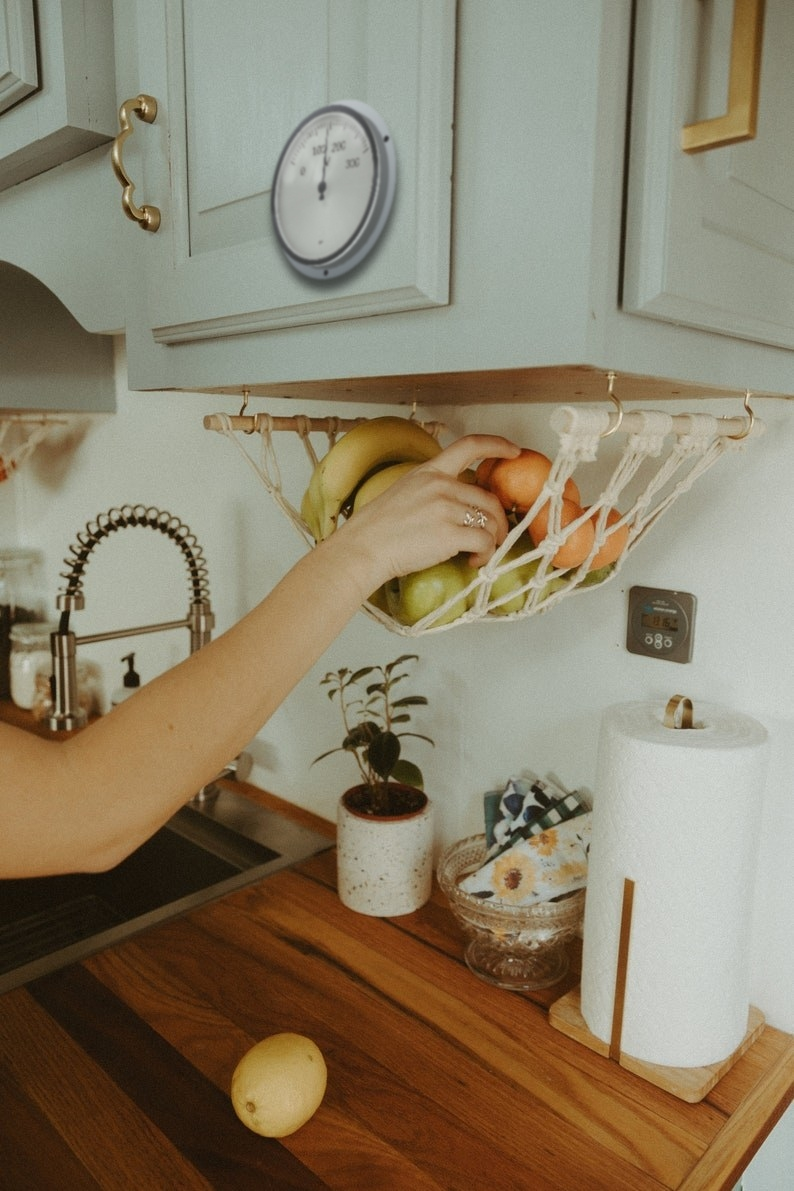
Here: 150 V
